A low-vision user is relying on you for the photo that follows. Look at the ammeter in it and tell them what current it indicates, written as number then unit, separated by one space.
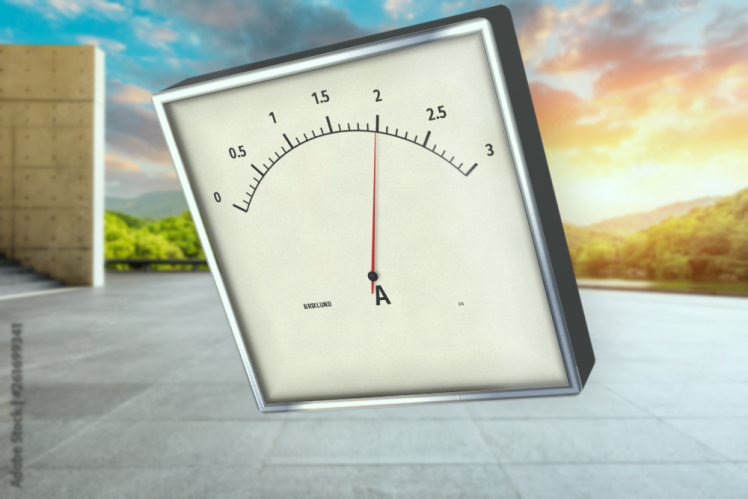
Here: 2 A
